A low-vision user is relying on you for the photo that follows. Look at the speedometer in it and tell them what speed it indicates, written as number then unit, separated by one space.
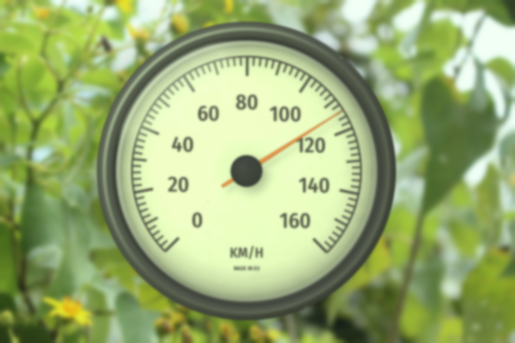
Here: 114 km/h
